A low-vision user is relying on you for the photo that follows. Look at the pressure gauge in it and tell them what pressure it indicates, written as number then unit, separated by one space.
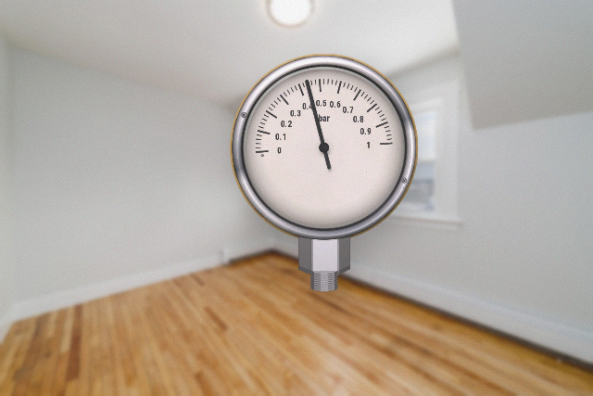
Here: 0.44 bar
